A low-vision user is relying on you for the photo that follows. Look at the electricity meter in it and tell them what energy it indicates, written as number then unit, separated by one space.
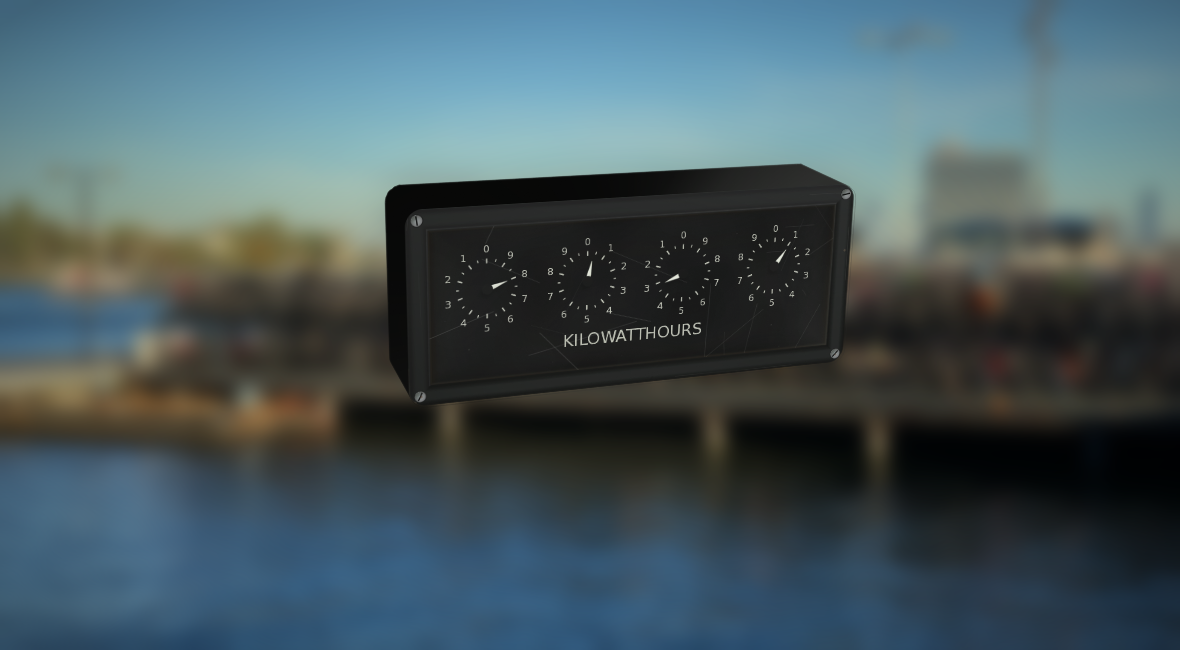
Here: 8031 kWh
